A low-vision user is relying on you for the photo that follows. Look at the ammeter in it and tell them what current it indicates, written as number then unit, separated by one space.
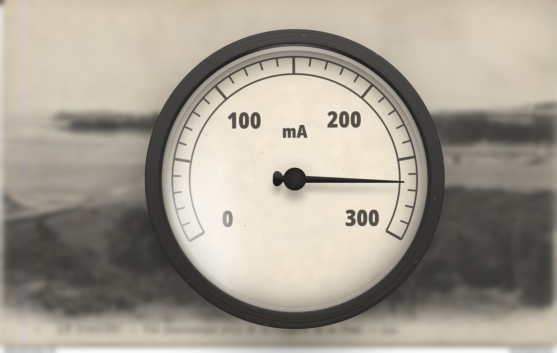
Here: 265 mA
